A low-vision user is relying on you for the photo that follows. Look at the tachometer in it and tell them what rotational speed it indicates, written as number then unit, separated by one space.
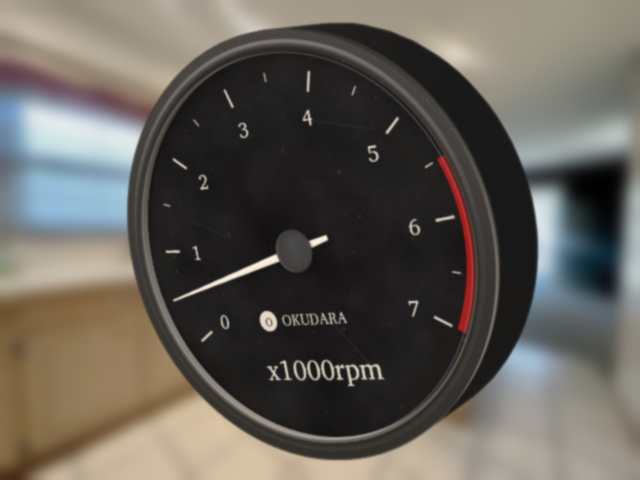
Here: 500 rpm
